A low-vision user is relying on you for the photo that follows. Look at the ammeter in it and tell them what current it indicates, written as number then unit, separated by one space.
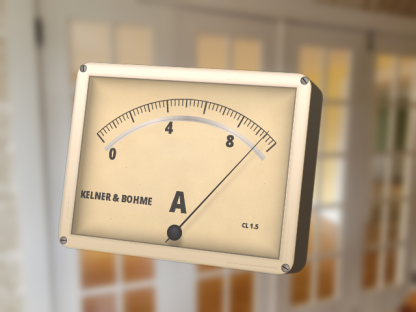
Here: 9.4 A
